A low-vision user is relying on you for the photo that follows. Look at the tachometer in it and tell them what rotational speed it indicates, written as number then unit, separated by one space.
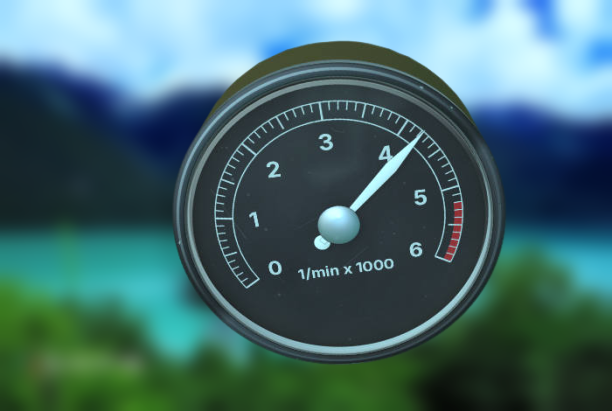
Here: 4200 rpm
